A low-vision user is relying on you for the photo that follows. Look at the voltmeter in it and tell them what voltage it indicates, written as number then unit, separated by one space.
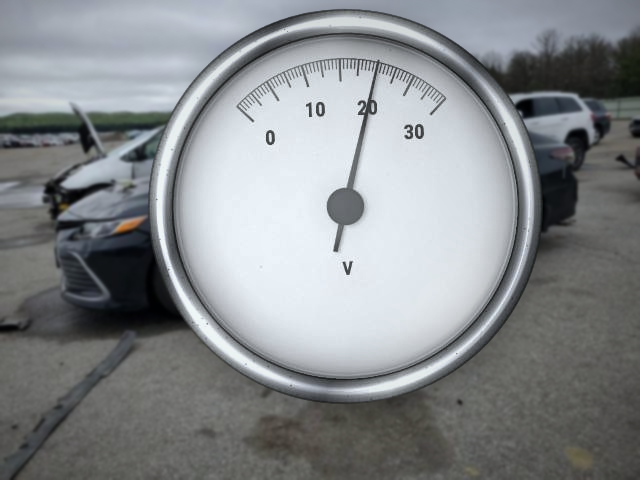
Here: 20 V
